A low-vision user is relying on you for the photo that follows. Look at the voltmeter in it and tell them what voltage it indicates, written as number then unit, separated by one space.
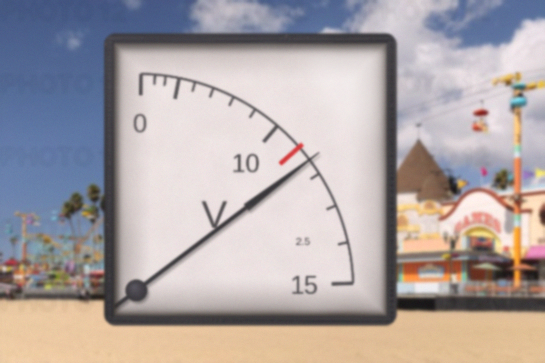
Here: 11.5 V
